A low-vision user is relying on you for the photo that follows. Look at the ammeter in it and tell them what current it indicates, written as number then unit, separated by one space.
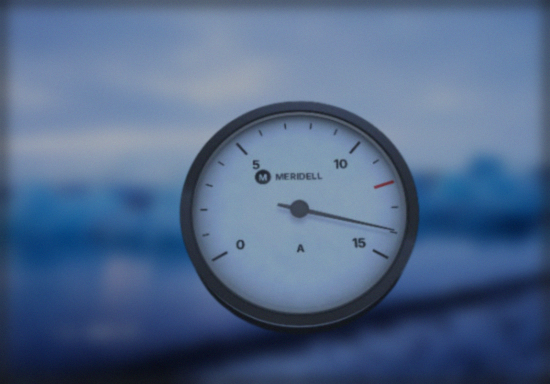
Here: 14 A
